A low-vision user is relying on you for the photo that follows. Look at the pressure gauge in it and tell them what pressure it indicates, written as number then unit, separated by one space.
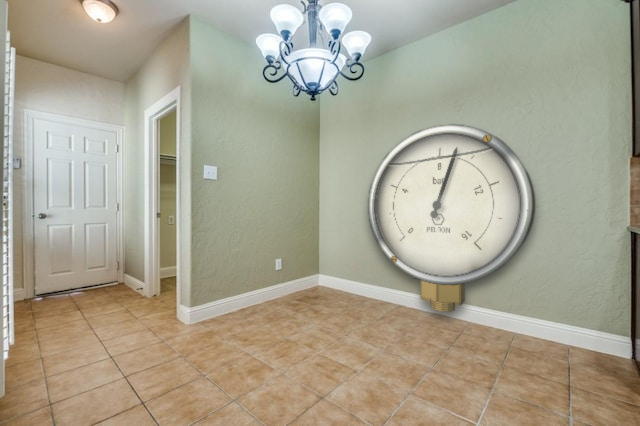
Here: 9 bar
